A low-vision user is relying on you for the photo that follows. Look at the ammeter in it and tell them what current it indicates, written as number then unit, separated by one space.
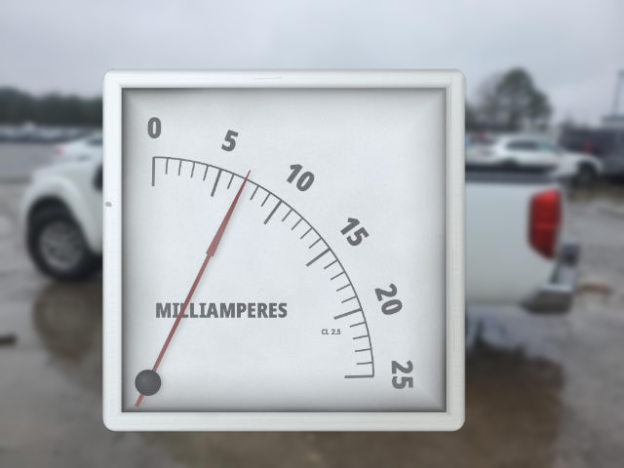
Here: 7 mA
